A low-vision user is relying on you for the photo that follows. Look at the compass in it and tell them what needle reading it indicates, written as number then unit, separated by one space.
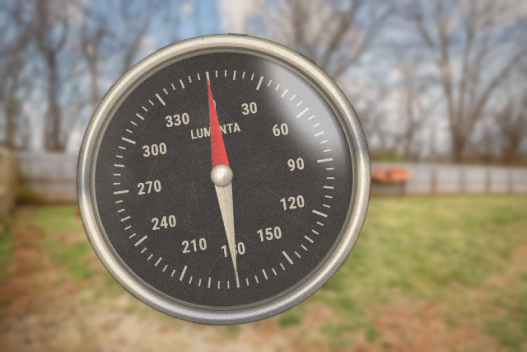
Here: 0 °
